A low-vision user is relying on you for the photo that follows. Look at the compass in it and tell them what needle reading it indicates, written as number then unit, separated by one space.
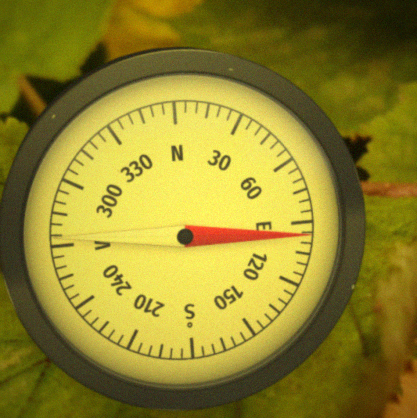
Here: 95 °
